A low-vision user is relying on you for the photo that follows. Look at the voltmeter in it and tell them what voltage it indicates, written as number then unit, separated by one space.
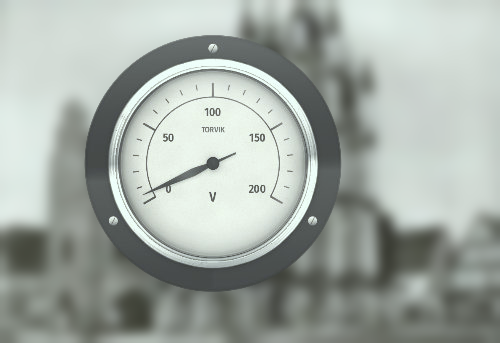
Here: 5 V
